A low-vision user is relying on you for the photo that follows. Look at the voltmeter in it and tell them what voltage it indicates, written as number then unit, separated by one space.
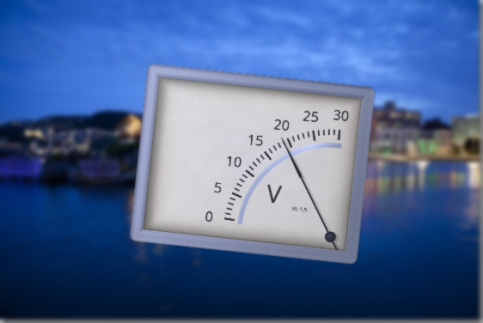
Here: 19 V
